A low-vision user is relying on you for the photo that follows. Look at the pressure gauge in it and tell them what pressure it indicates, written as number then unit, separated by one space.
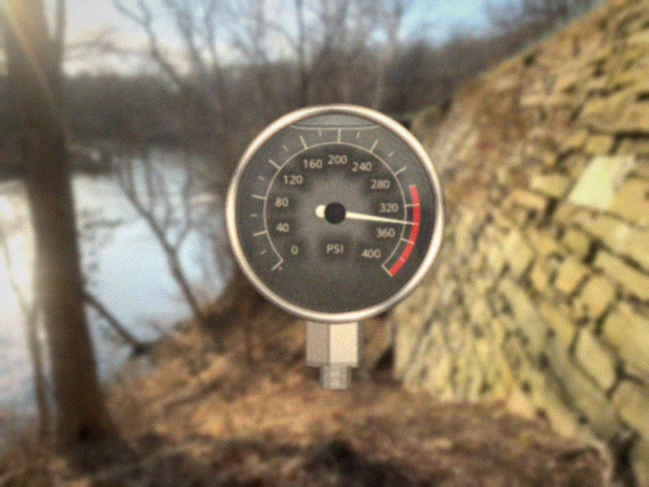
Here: 340 psi
